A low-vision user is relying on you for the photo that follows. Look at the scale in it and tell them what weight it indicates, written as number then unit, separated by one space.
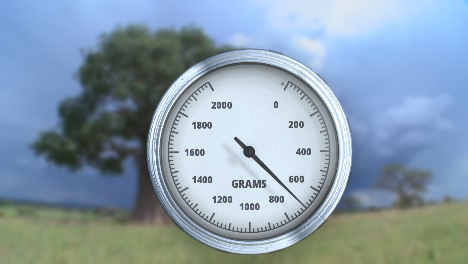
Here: 700 g
